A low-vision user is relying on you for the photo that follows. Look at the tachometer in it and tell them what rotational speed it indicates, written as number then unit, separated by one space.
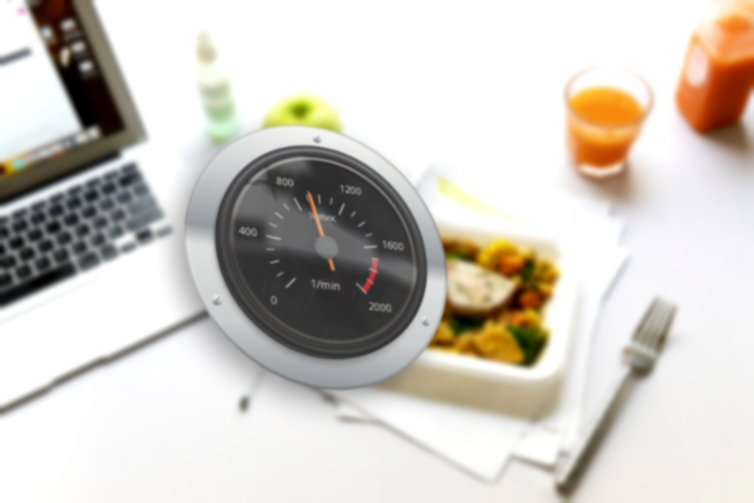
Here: 900 rpm
